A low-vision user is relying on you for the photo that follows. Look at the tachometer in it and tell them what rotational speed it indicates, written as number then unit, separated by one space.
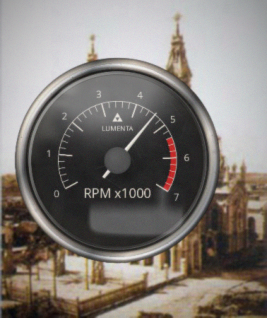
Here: 4600 rpm
